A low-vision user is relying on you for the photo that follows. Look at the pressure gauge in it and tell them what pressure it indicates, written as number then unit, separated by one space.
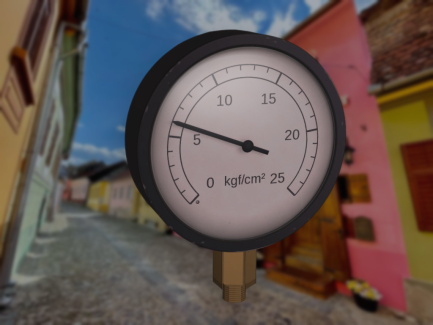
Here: 6 kg/cm²
